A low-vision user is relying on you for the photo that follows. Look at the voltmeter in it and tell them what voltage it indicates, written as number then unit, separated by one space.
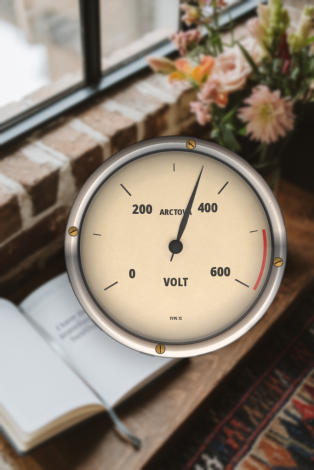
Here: 350 V
